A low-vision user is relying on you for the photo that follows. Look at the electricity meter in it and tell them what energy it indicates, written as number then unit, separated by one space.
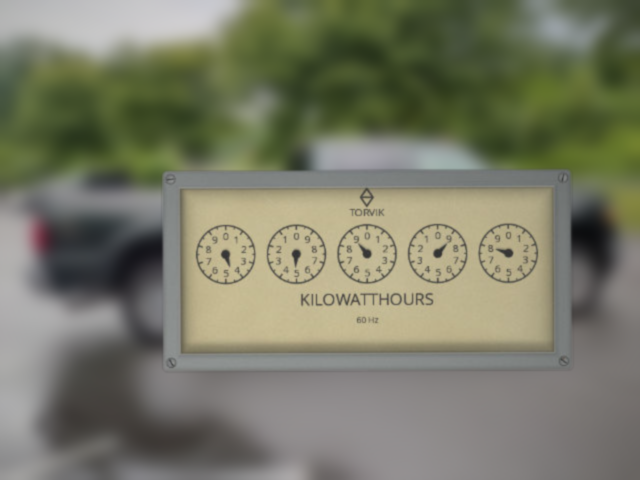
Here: 44888 kWh
